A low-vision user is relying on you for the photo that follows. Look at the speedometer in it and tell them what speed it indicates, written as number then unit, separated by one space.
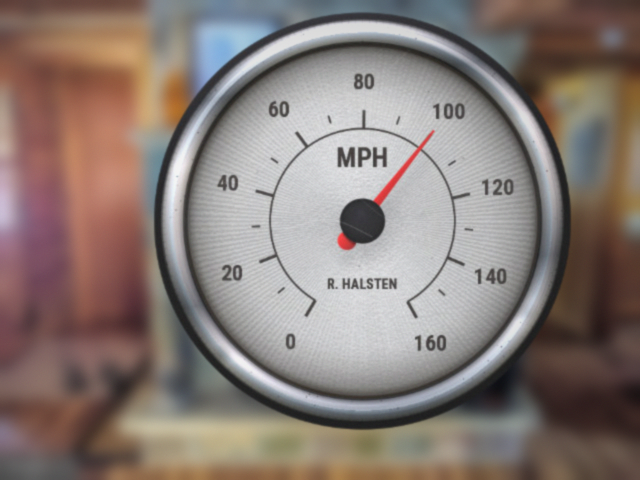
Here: 100 mph
